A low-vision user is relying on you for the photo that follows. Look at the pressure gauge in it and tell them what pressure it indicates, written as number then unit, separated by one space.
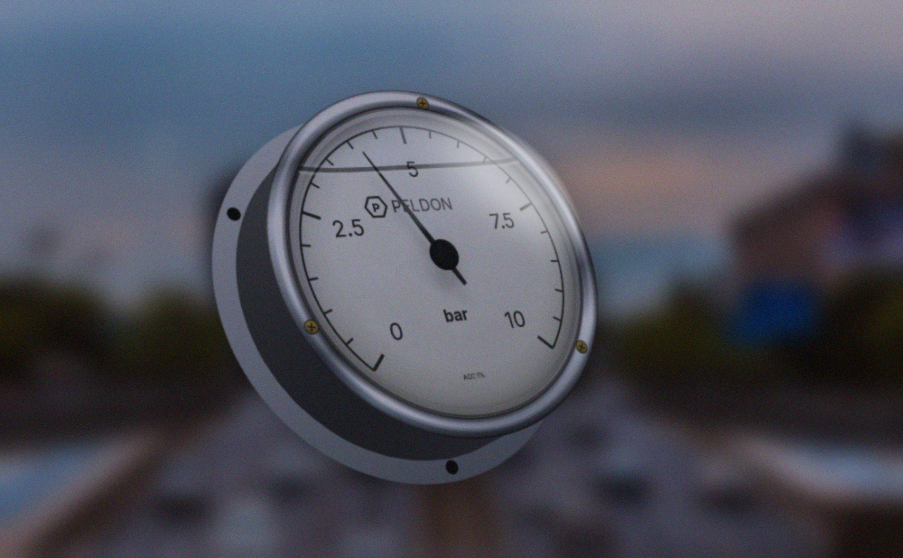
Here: 4 bar
